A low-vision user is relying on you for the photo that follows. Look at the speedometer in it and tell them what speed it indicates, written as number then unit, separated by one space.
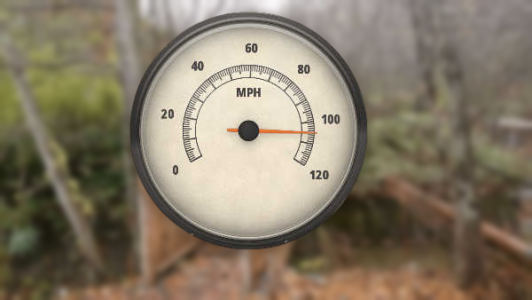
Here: 105 mph
